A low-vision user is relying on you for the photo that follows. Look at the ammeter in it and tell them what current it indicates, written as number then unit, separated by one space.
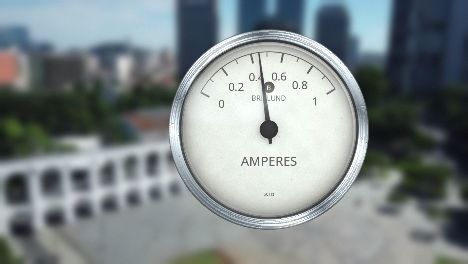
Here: 0.45 A
